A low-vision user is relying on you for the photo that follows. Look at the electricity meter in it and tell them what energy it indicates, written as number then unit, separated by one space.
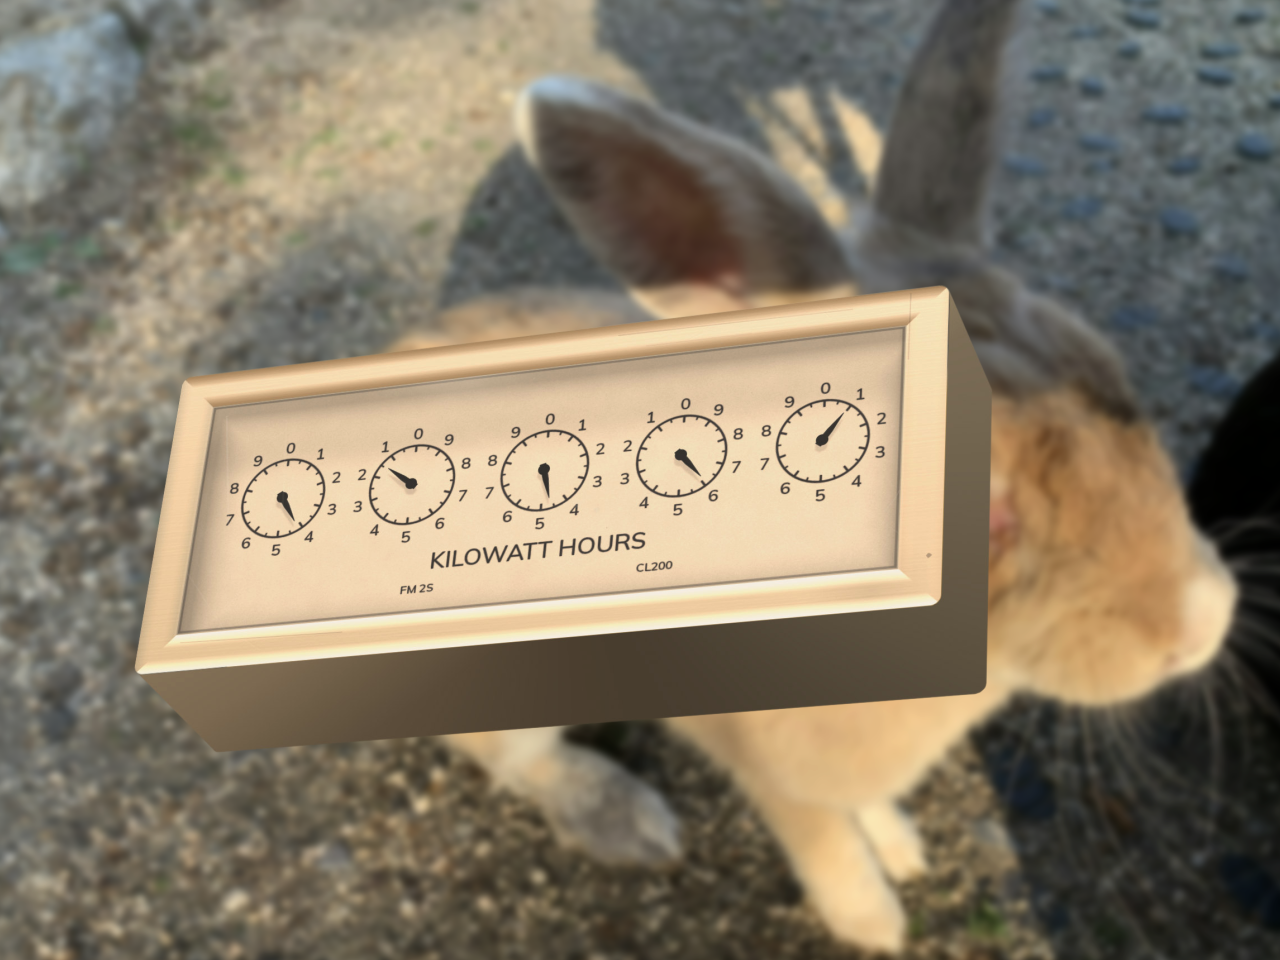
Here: 41461 kWh
